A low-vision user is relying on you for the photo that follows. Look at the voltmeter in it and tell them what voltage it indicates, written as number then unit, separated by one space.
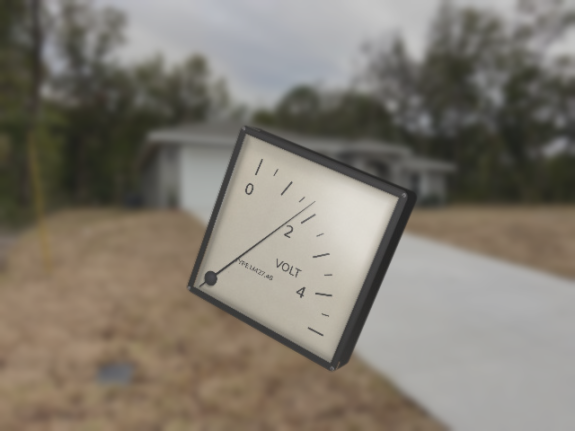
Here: 1.75 V
